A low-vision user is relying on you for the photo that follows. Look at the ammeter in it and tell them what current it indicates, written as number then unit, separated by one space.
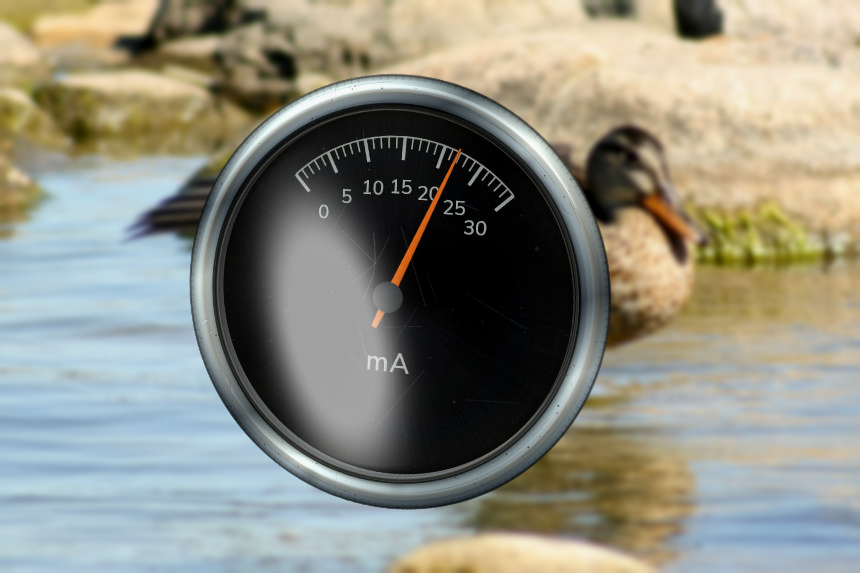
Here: 22 mA
